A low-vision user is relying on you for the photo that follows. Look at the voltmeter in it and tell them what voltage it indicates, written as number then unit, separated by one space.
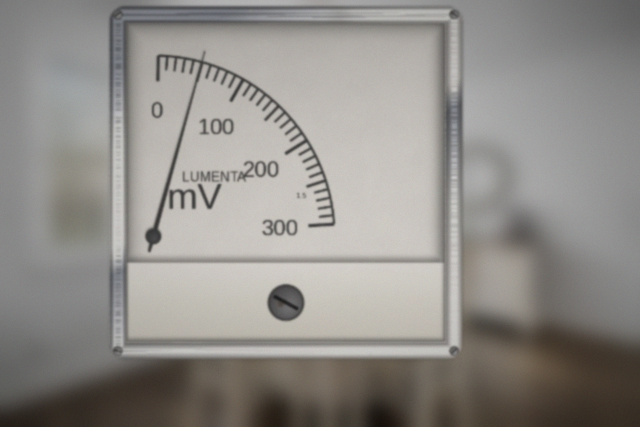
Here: 50 mV
